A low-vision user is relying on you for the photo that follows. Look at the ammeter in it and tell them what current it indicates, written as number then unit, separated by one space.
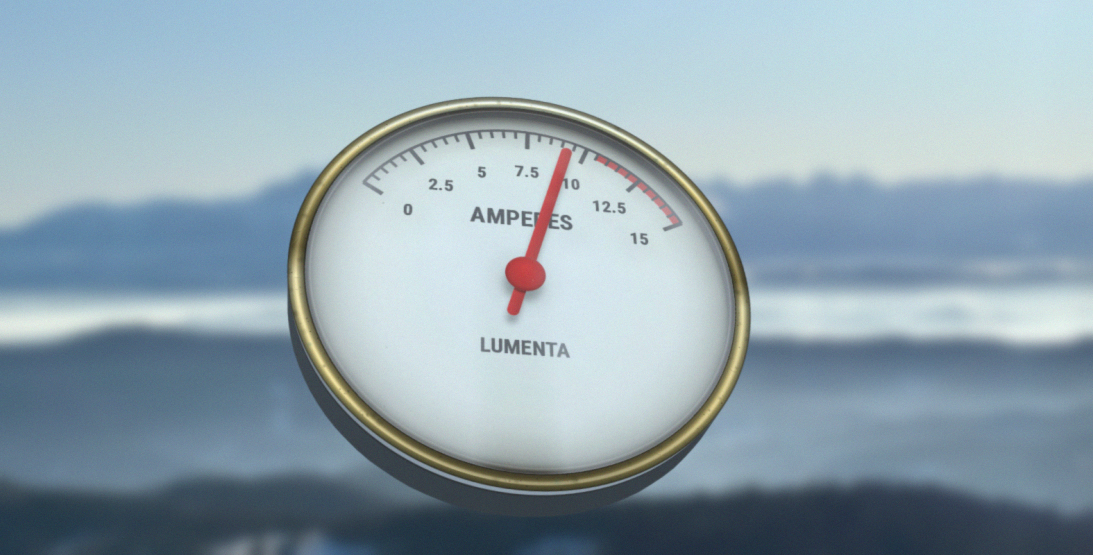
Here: 9.25 A
